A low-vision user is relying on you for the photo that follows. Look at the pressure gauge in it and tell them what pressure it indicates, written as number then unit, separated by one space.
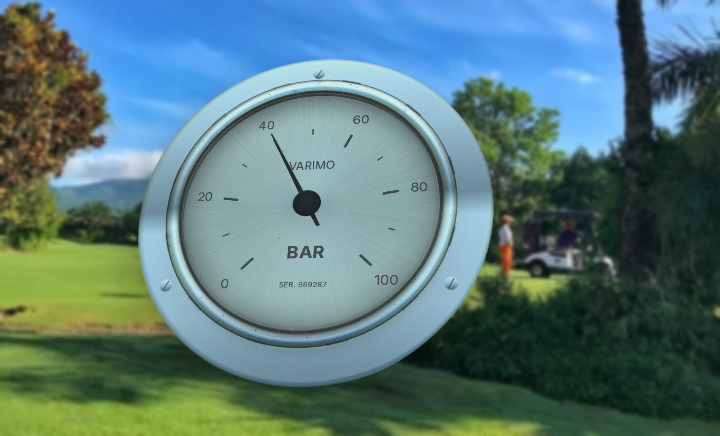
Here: 40 bar
